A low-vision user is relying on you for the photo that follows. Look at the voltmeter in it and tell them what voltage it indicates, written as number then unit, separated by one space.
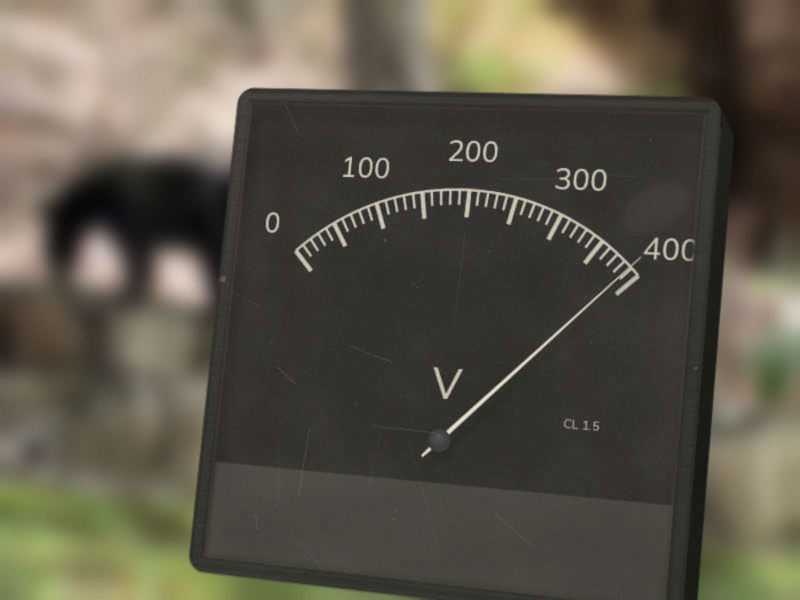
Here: 390 V
